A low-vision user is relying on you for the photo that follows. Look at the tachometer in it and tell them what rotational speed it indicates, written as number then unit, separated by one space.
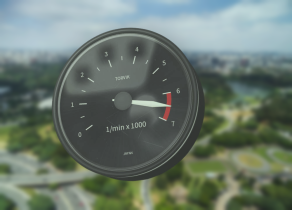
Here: 6500 rpm
